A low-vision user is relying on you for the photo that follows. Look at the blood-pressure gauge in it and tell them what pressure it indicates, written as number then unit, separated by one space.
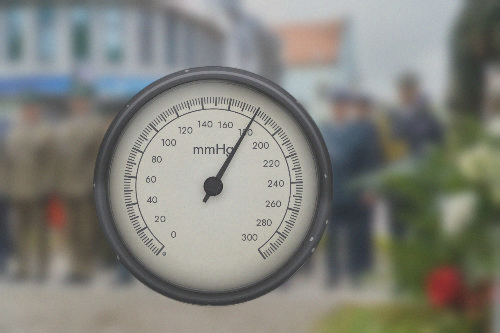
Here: 180 mmHg
